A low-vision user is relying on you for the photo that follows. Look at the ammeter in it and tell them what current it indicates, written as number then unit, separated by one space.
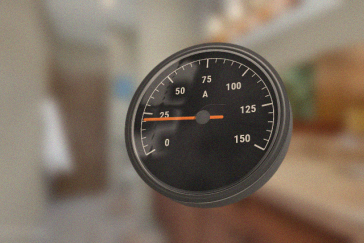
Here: 20 A
